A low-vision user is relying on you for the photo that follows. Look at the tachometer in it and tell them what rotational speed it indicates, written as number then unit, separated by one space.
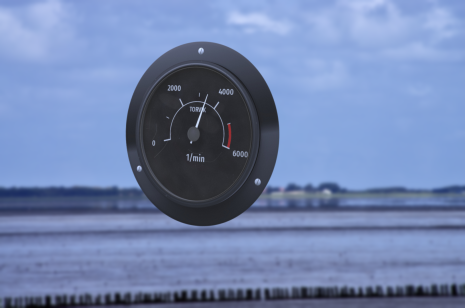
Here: 3500 rpm
